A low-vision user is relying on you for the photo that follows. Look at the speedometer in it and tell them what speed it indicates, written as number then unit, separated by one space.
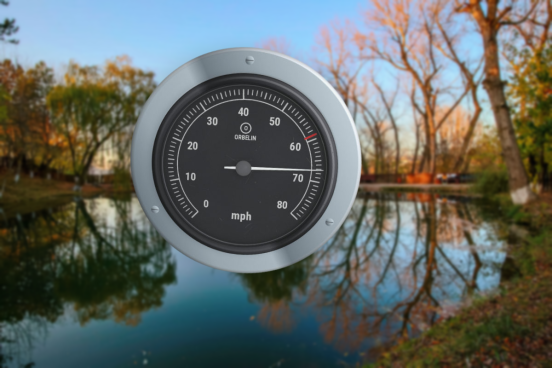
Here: 67 mph
